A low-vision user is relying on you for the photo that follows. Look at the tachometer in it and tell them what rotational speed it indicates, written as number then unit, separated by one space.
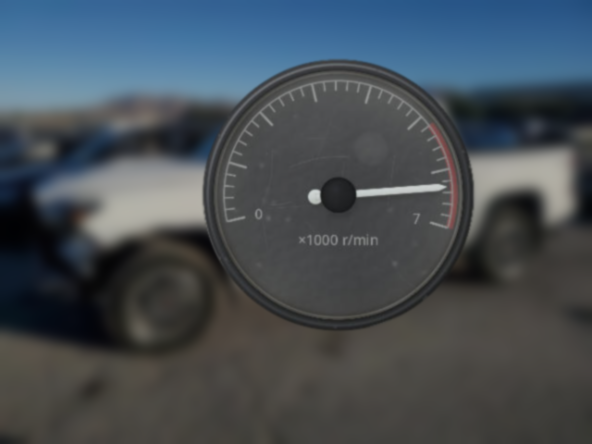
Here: 6300 rpm
